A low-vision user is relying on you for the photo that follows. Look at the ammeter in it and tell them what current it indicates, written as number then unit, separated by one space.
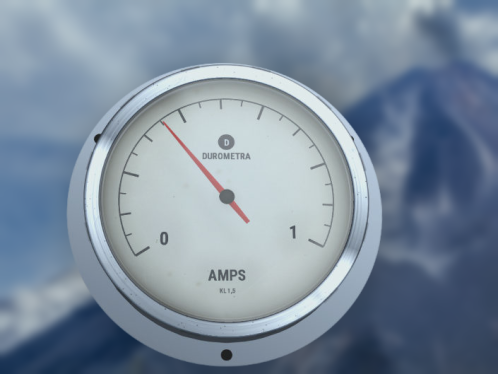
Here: 0.35 A
